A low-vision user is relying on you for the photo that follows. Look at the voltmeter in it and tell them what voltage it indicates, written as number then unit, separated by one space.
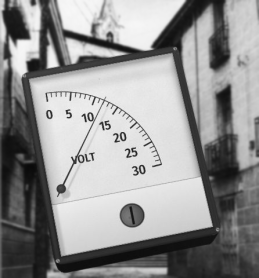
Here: 12 V
